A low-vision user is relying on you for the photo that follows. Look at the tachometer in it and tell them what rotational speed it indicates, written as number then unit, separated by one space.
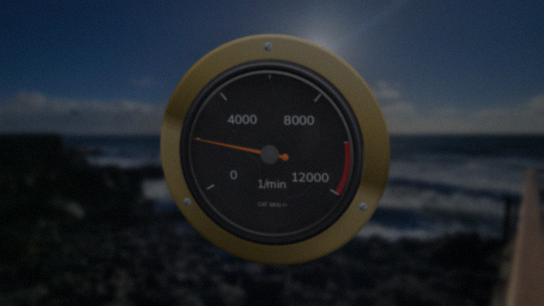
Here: 2000 rpm
